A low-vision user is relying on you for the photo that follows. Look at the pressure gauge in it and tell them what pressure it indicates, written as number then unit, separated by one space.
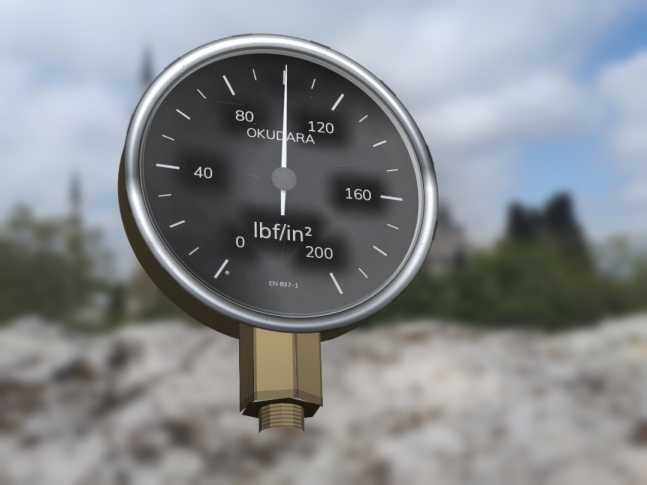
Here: 100 psi
